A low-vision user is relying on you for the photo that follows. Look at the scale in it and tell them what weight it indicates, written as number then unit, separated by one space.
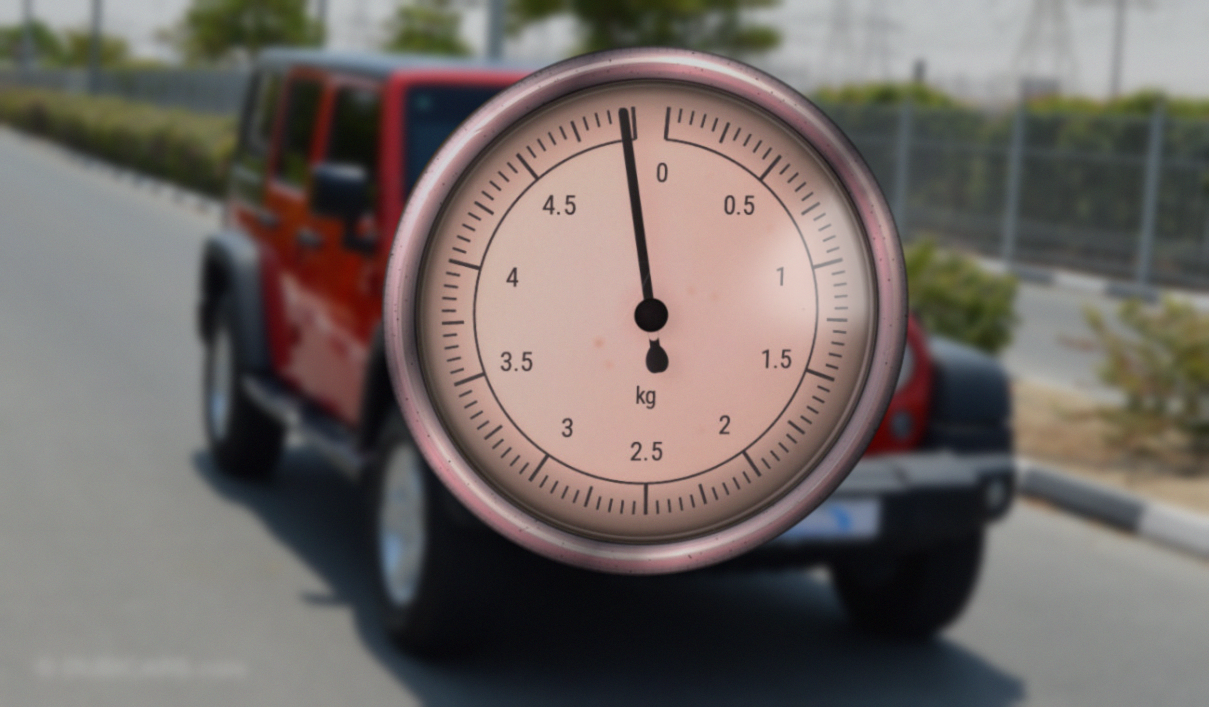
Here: 4.95 kg
